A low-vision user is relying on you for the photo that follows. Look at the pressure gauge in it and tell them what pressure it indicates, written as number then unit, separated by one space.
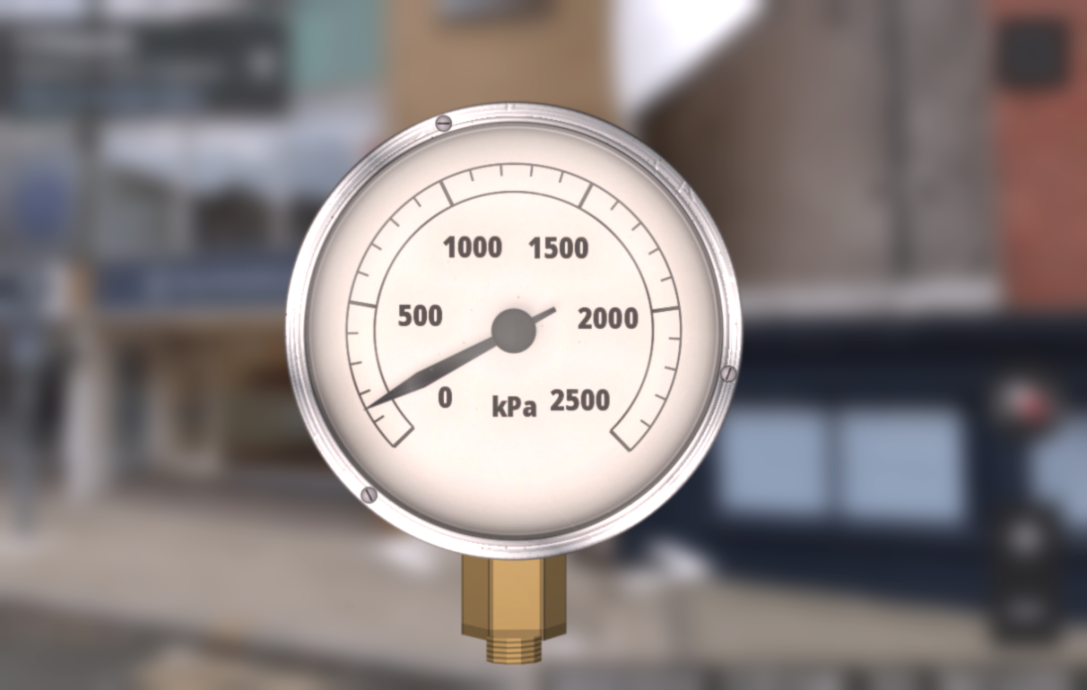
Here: 150 kPa
